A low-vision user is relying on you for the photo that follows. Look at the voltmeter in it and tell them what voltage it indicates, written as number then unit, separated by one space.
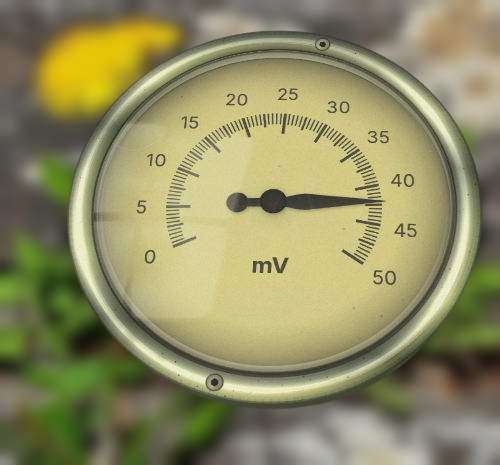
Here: 42.5 mV
